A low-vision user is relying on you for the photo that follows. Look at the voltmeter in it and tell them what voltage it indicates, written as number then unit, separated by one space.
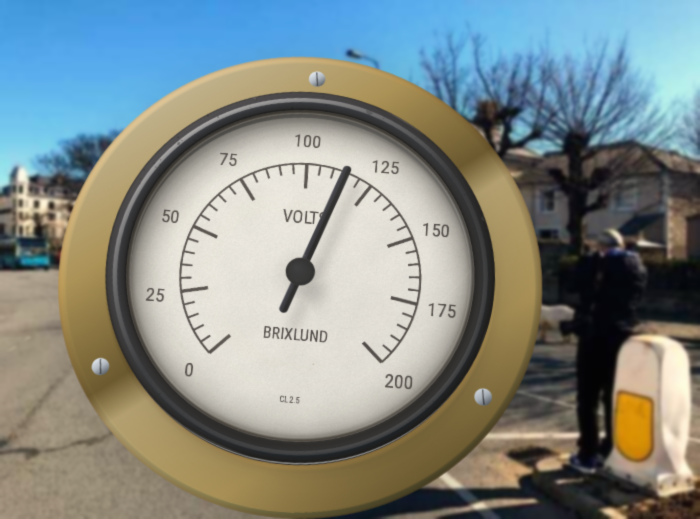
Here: 115 V
